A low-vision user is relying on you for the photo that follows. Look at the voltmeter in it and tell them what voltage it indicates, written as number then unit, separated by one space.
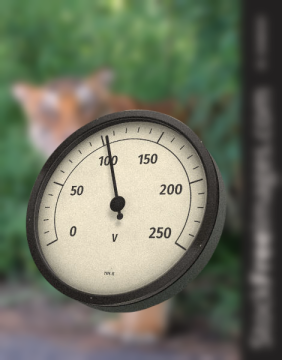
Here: 105 V
